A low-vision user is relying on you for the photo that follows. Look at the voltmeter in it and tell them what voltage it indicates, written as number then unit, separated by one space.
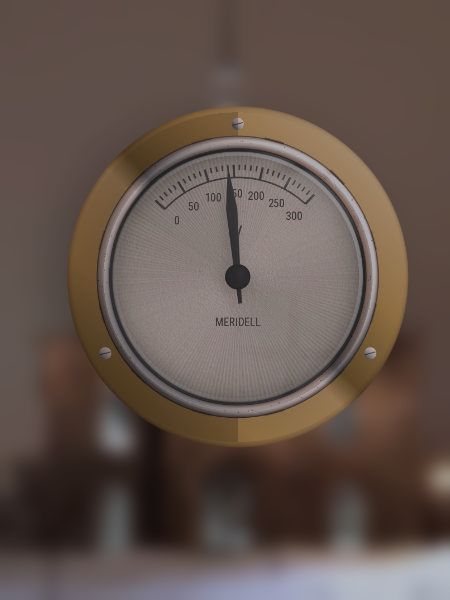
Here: 140 V
